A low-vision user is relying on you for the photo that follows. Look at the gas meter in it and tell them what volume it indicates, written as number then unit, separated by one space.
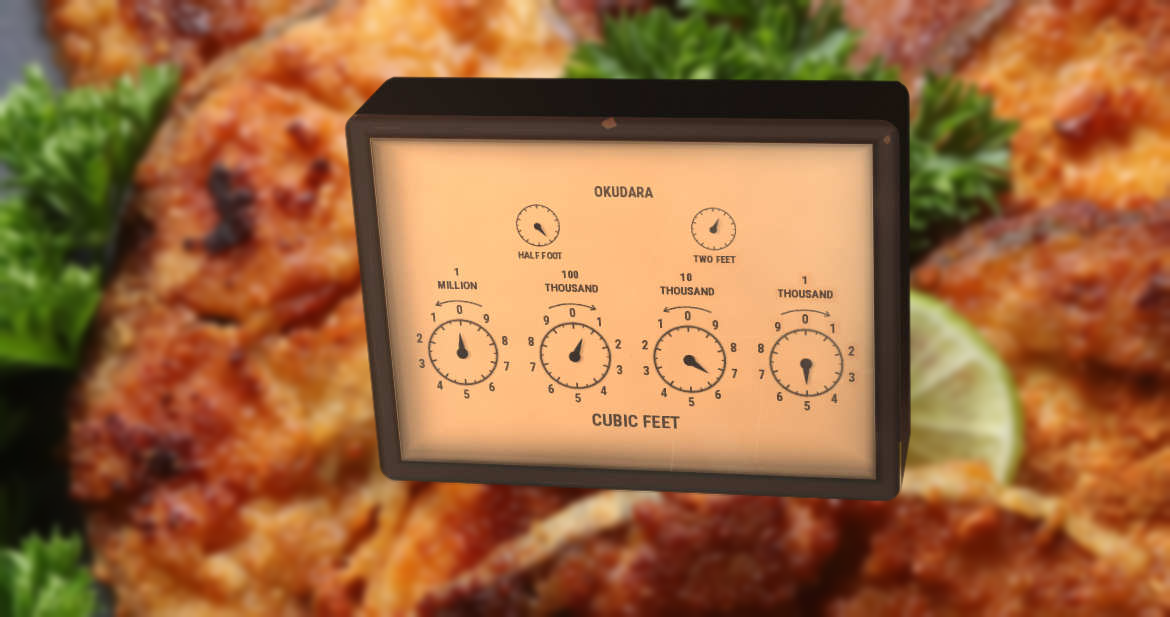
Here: 6500 ft³
